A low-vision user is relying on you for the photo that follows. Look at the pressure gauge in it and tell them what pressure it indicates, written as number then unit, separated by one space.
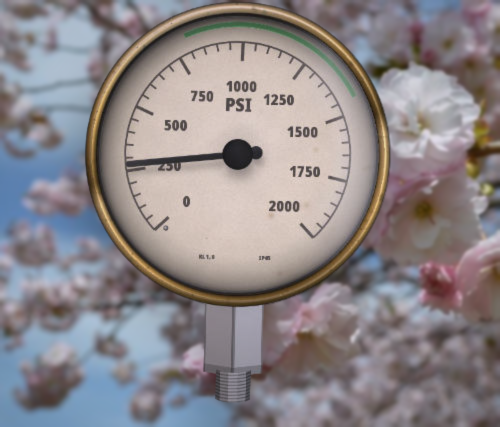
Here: 275 psi
